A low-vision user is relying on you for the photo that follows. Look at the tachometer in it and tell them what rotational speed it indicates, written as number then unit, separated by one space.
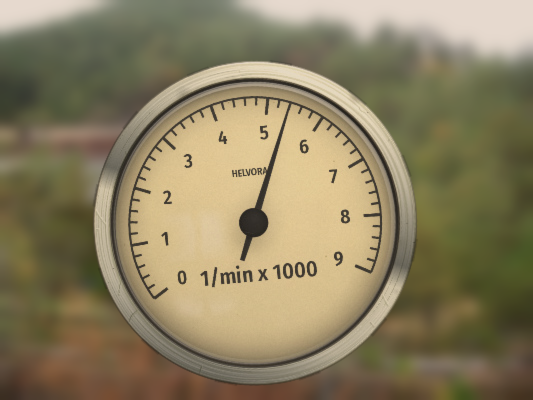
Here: 5400 rpm
